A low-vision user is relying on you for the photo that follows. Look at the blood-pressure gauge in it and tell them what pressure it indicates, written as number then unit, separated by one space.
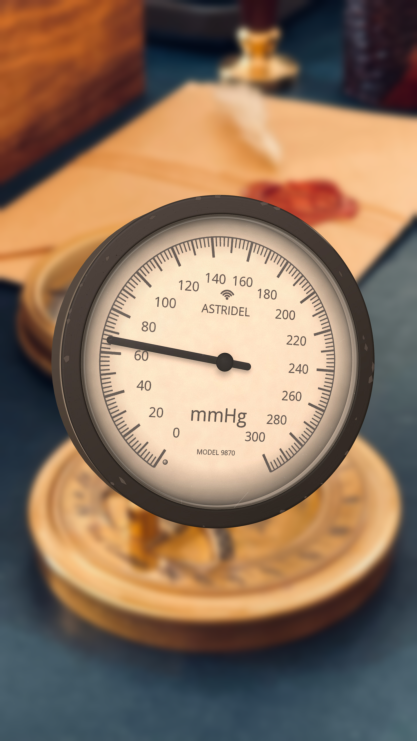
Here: 66 mmHg
